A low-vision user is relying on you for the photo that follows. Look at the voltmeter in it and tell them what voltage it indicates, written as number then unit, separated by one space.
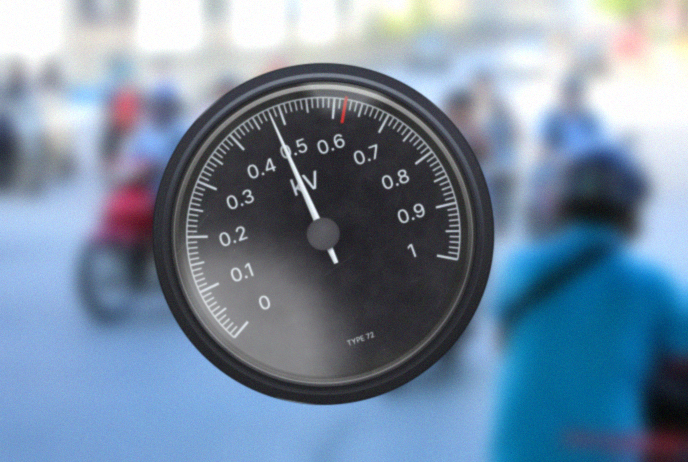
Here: 0.48 kV
